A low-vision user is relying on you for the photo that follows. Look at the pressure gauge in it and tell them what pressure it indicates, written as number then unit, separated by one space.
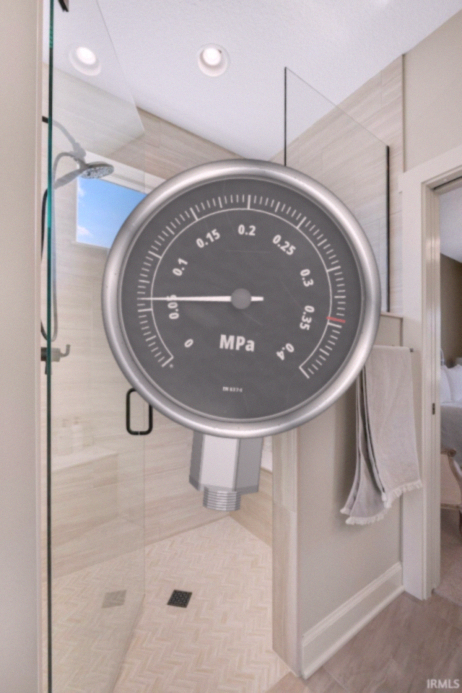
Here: 0.06 MPa
